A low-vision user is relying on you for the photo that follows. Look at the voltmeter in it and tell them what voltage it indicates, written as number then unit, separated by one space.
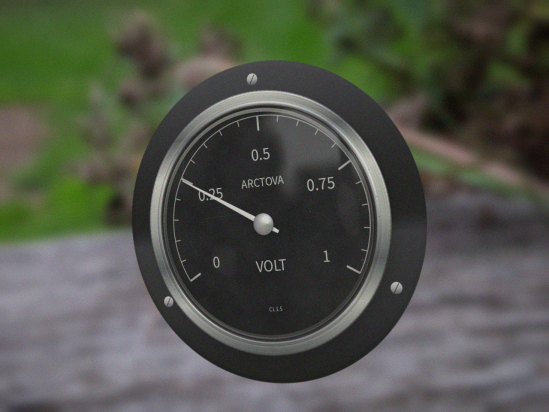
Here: 0.25 V
